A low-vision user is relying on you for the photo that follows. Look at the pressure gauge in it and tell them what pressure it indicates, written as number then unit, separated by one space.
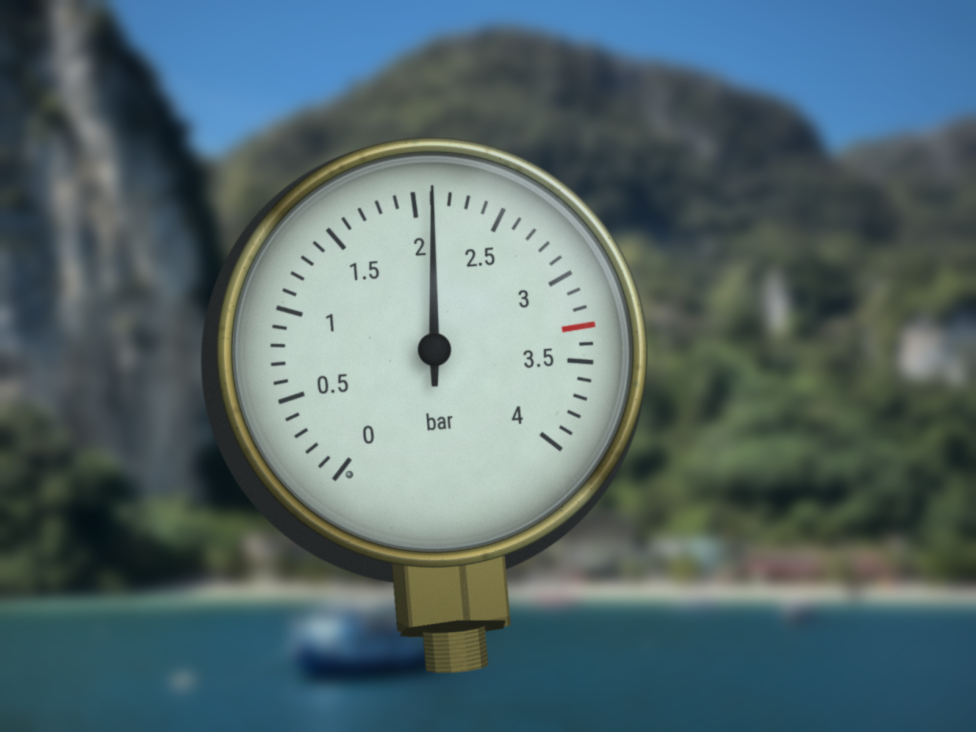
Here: 2.1 bar
